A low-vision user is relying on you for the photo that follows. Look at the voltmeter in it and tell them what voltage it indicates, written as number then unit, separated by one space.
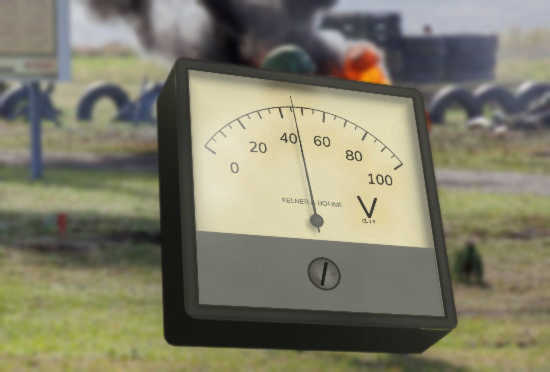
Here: 45 V
